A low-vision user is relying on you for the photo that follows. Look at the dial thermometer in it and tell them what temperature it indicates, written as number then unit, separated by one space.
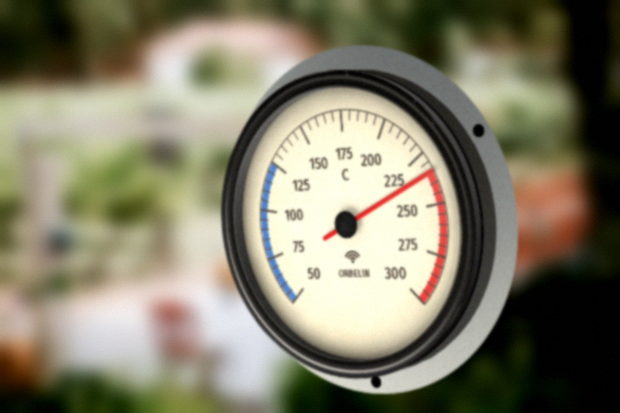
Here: 235 °C
